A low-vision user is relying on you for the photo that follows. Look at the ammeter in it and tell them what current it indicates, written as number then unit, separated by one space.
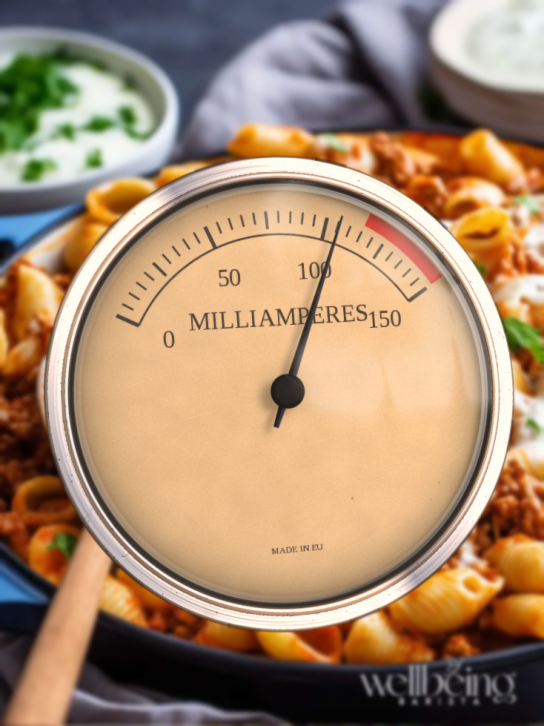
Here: 105 mA
